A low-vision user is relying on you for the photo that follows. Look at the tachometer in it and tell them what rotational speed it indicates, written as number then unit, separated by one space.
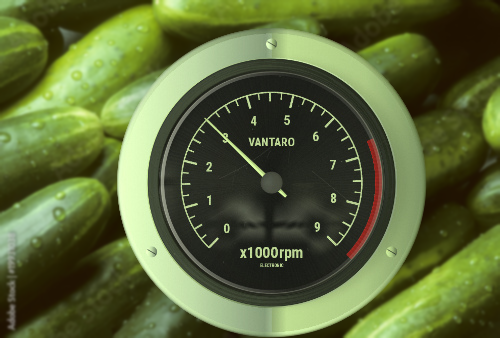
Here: 3000 rpm
